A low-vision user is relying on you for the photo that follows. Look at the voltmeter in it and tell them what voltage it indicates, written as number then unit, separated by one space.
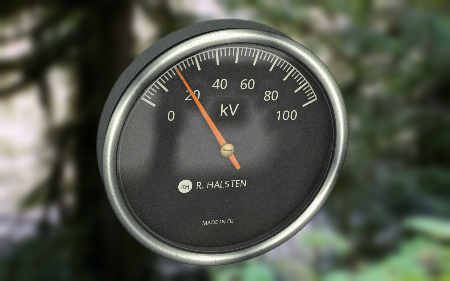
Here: 20 kV
